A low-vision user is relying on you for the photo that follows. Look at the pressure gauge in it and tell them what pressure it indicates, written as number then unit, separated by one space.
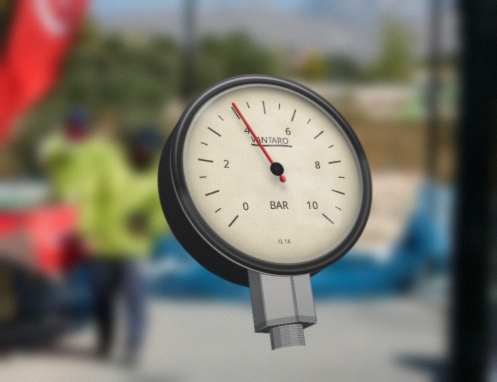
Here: 4 bar
